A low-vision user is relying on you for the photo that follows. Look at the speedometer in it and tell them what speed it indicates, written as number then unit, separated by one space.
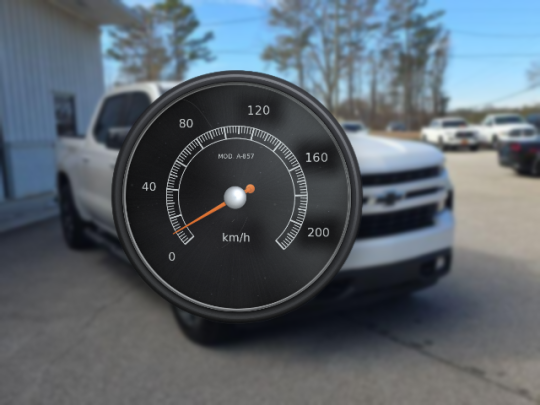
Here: 10 km/h
